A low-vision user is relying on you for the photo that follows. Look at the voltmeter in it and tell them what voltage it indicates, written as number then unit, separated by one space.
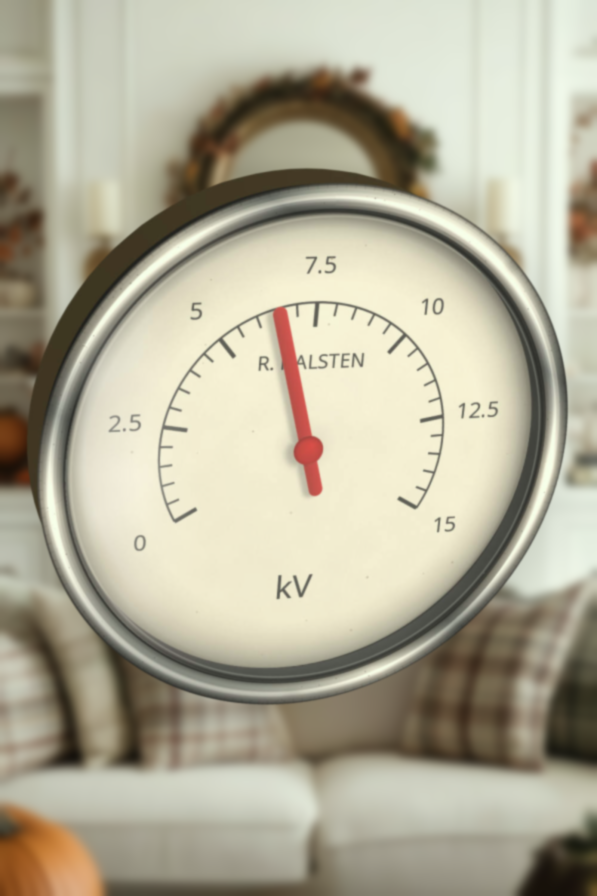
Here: 6.5 kV
